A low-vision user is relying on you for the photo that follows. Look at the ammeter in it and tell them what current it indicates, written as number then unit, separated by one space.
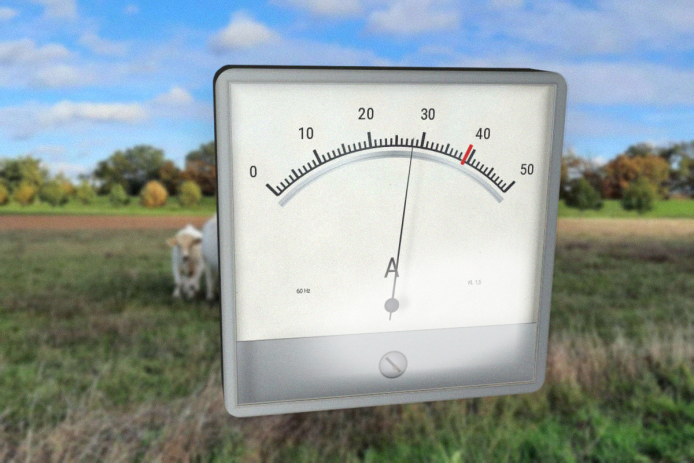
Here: 28 A
